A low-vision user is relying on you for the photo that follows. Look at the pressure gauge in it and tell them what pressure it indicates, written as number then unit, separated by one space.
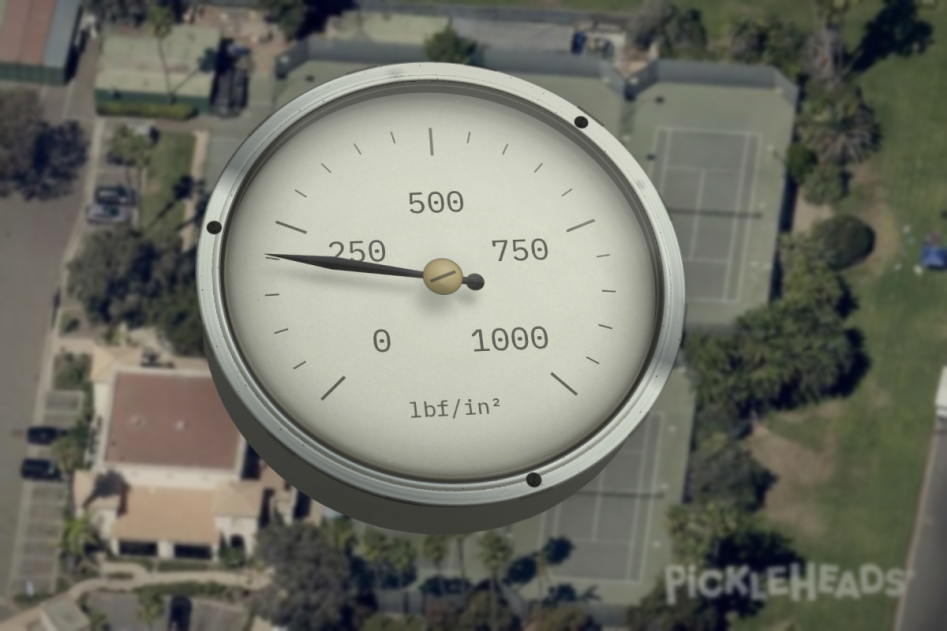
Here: 200 psi
